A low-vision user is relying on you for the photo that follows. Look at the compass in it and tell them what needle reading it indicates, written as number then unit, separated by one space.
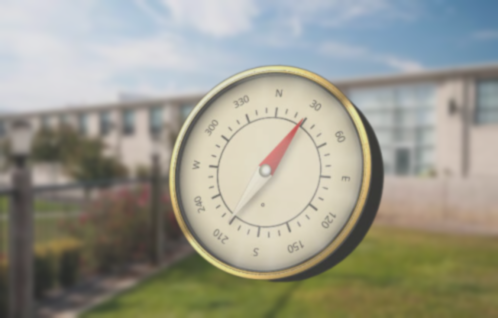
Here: 30 °
